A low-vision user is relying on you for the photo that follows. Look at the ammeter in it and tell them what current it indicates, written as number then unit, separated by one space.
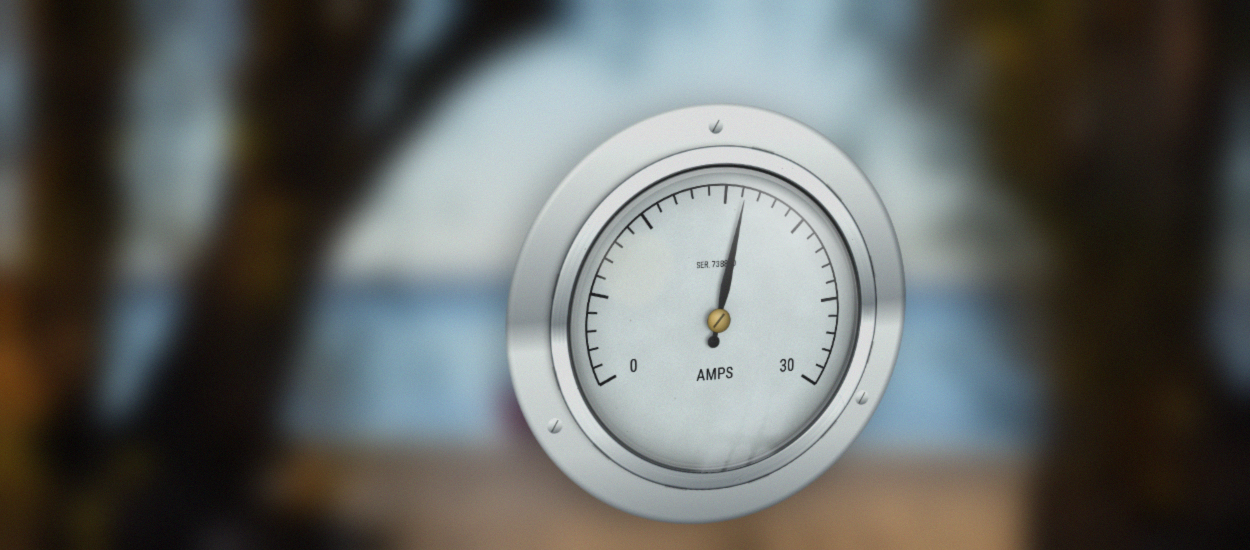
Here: 16 A
